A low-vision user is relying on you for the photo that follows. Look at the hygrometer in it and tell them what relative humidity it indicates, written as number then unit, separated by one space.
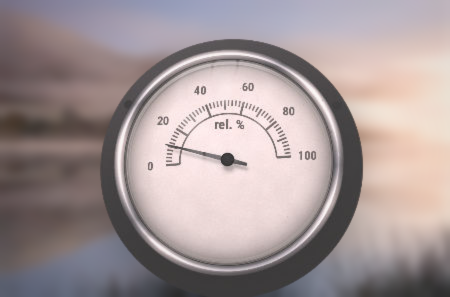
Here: 10 %
